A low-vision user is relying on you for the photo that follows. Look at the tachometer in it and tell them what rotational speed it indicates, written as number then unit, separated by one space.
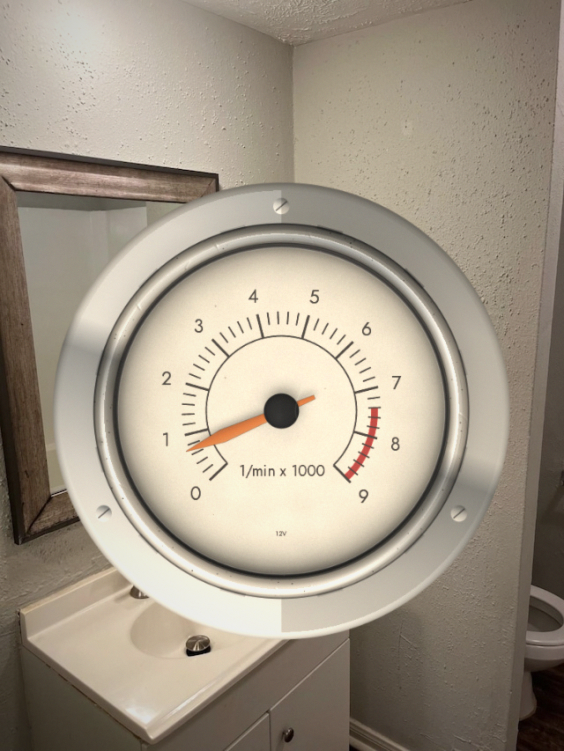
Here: 700 rpm
